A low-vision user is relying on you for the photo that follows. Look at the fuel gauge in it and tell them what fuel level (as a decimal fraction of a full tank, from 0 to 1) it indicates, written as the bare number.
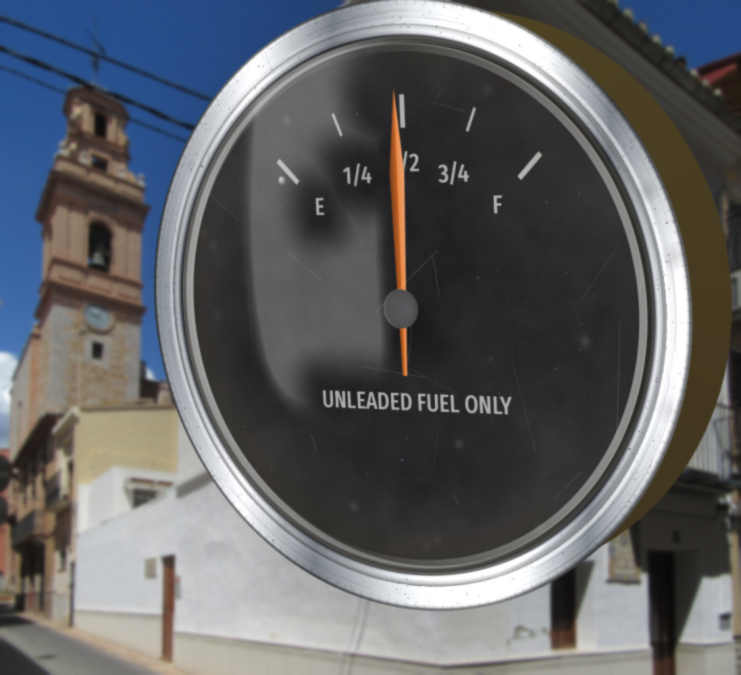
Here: 0.5
